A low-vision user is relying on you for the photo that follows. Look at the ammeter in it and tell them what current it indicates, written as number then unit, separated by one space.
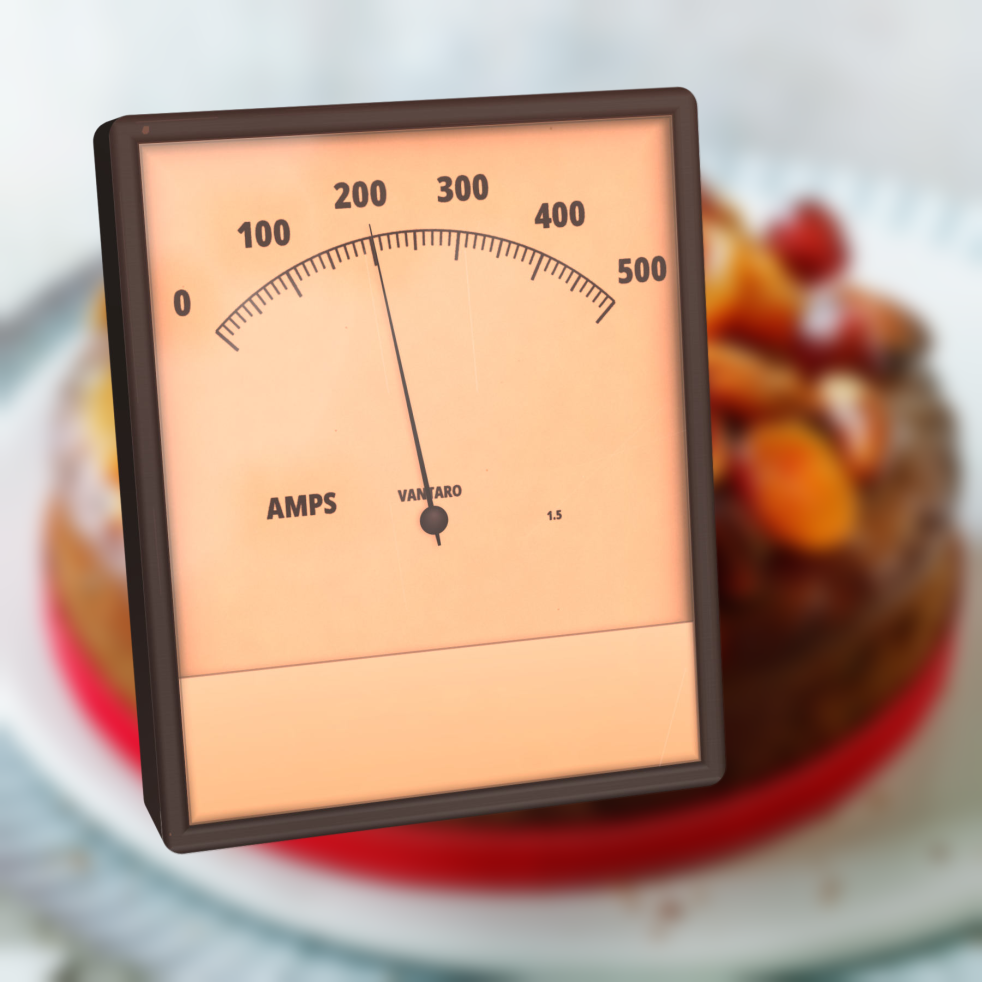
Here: 200 A
